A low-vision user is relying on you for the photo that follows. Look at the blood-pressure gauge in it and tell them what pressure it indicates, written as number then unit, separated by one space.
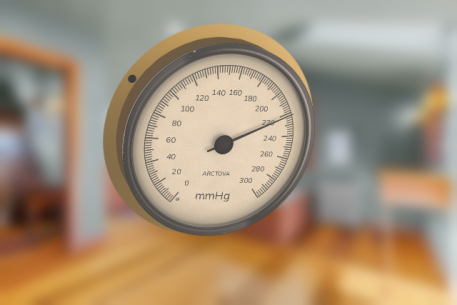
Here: 220 mmHg
